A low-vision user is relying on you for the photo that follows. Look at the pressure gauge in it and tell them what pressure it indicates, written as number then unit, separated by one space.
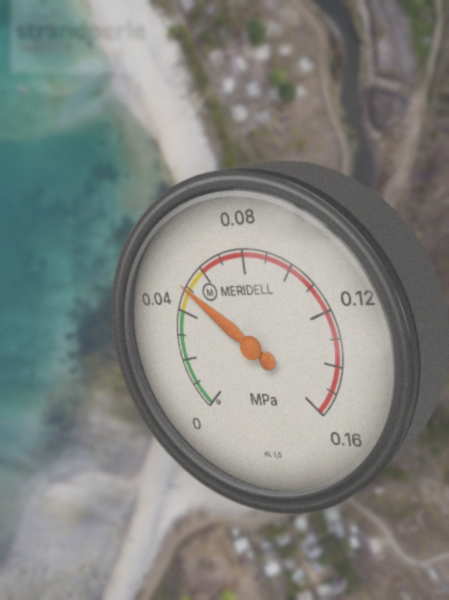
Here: 0.05 MPa
